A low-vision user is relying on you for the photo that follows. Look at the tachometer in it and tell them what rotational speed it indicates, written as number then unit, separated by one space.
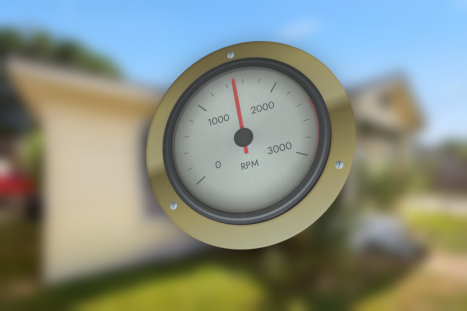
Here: 1500 rpm
